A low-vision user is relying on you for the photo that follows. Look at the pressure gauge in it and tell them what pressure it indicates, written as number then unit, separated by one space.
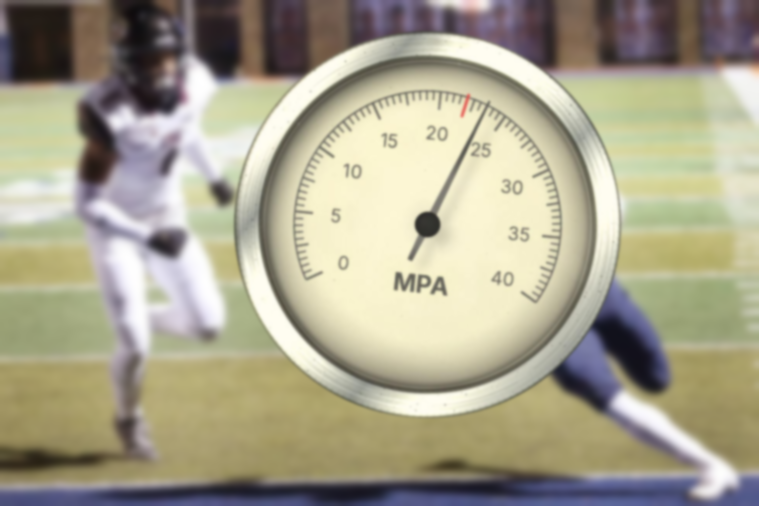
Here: 23.5 MPa
